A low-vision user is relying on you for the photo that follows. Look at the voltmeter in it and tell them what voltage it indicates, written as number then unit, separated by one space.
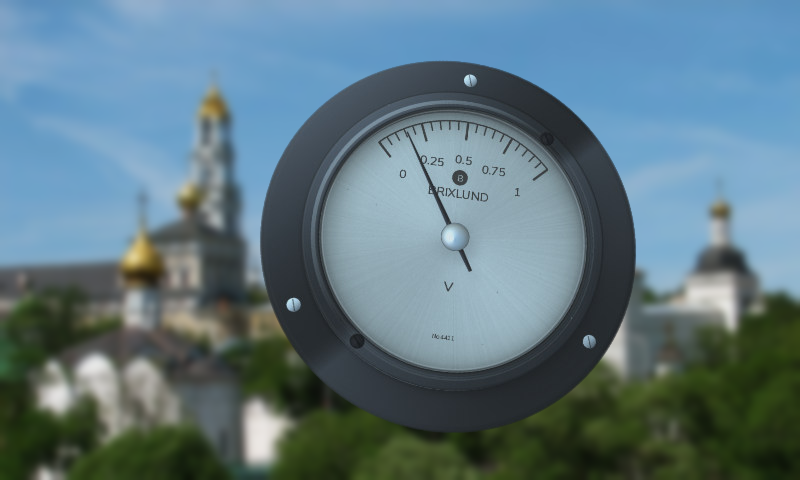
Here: 0.15 V
